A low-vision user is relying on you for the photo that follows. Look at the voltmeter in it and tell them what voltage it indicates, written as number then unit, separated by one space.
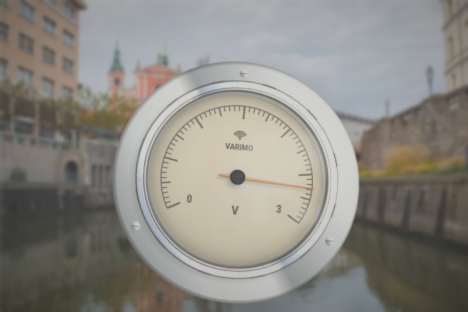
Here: 2.65 V
